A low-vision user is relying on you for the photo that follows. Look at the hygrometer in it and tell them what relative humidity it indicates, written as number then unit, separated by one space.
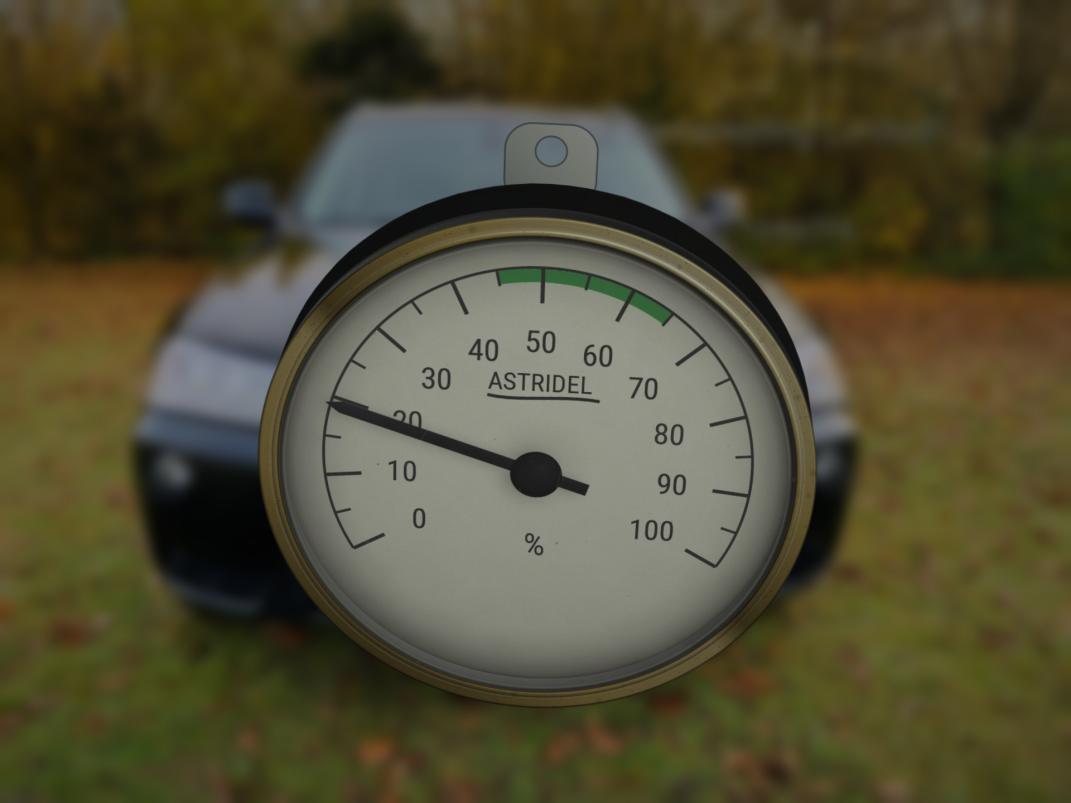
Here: 20 %
